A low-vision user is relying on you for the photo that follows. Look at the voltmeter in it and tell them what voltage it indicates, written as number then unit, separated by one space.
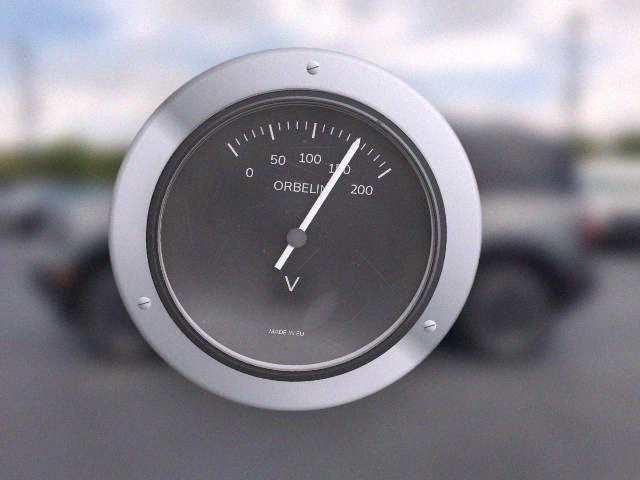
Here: 150 V
